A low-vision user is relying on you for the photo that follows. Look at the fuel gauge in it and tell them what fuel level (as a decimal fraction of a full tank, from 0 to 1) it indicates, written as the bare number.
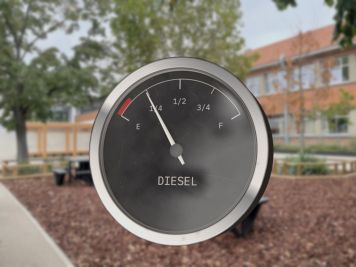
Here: 0.25
